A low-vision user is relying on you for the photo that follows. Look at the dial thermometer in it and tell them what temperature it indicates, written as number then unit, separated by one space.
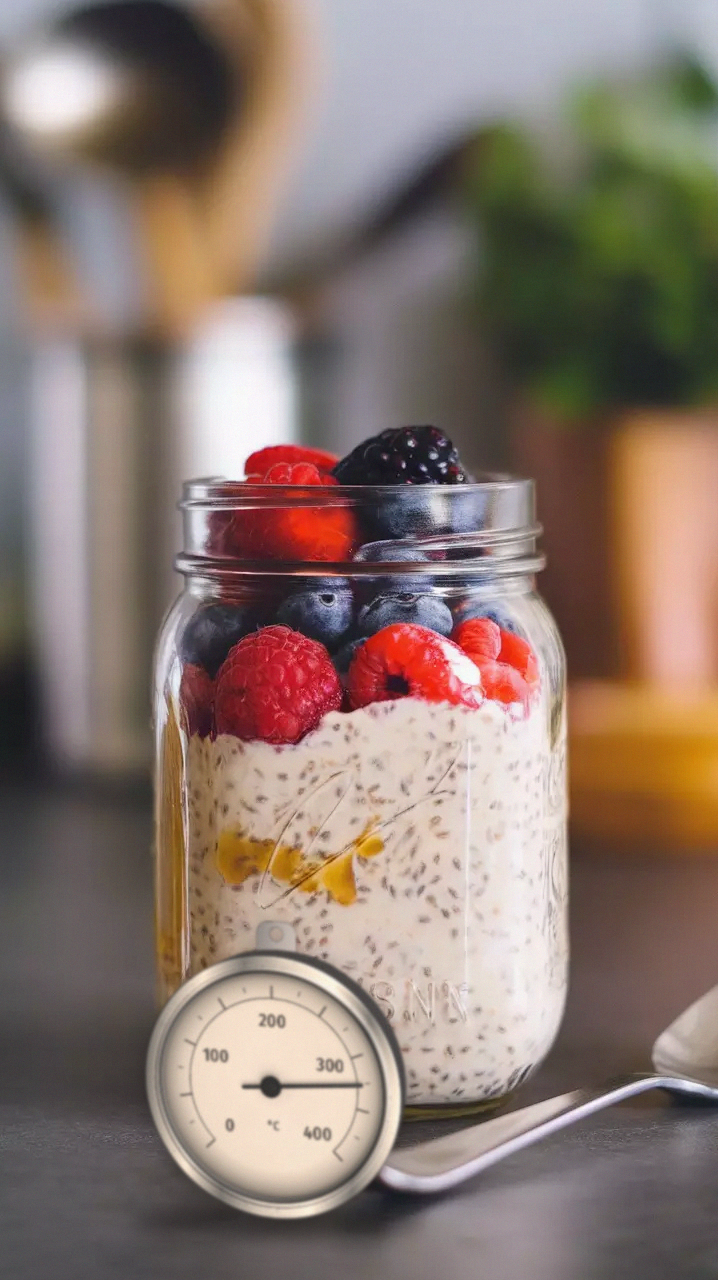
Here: 325 °C
